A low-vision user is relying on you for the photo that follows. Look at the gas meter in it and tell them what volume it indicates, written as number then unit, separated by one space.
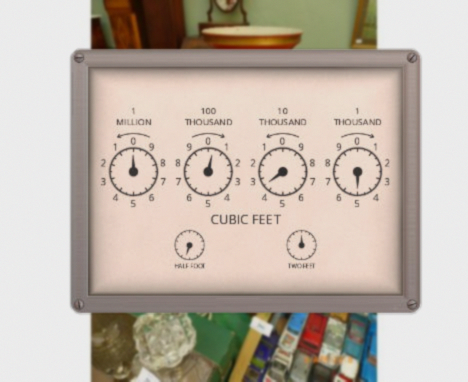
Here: 3500 ft³
